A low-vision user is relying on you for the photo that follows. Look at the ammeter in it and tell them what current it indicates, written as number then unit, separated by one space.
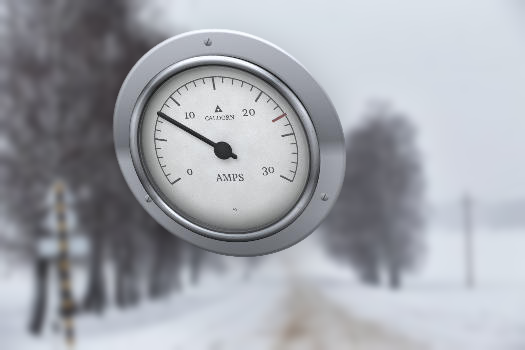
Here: 8 A
